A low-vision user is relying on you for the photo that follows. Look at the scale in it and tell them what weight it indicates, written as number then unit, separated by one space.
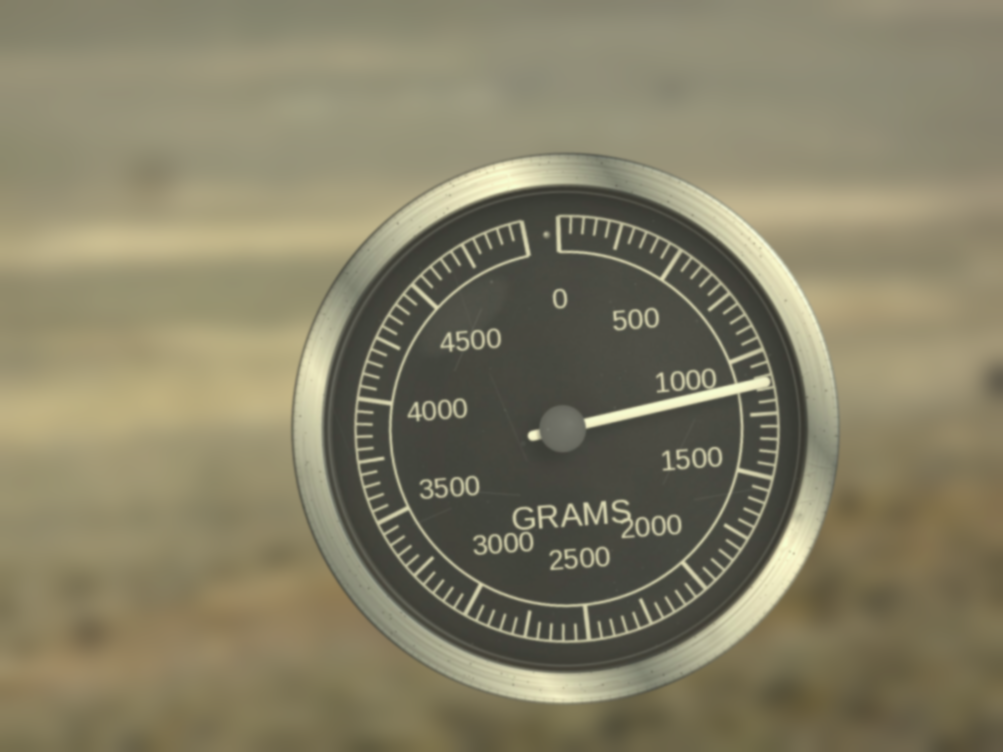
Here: 1125 g
